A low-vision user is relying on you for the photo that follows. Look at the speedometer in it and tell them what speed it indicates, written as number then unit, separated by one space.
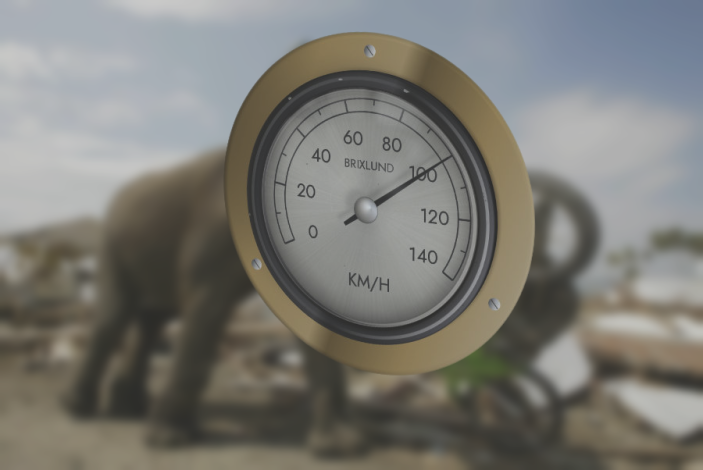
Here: 100 km/h
